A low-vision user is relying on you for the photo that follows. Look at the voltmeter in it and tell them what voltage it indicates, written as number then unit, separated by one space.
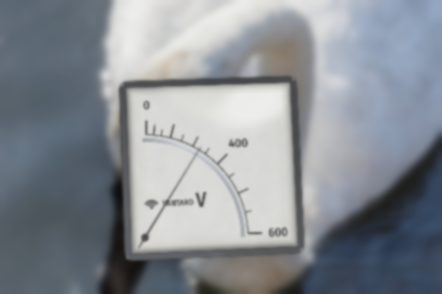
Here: 325 V
